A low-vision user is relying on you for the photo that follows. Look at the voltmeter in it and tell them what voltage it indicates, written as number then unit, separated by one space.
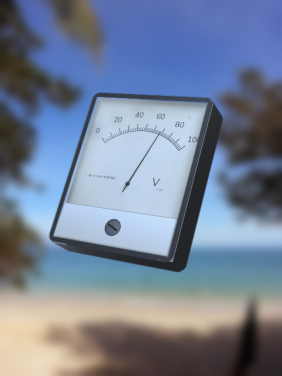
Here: 70 V
